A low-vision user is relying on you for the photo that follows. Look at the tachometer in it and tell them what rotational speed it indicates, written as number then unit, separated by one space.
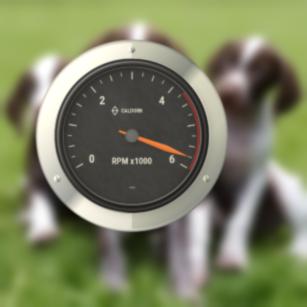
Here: 5750 rpm
